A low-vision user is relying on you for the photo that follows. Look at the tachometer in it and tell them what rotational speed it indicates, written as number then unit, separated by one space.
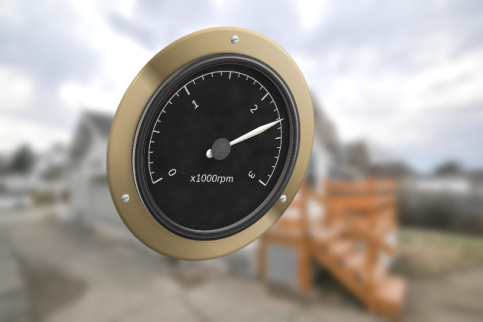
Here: 2300 rpm
